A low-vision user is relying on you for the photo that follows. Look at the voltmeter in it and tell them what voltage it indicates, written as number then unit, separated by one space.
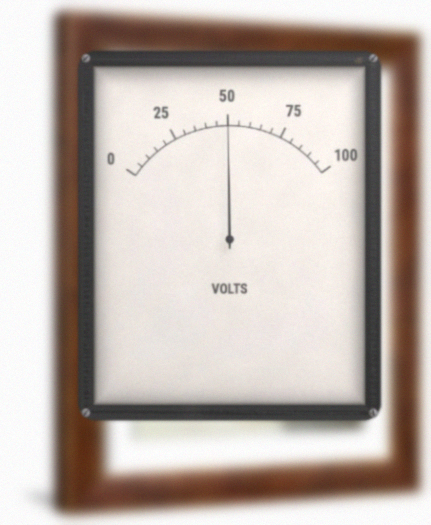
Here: 50 V
